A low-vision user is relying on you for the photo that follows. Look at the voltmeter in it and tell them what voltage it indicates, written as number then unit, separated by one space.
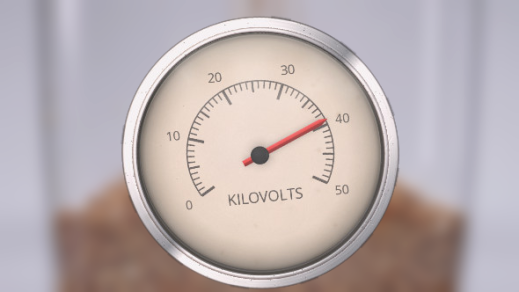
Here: 39 kV
